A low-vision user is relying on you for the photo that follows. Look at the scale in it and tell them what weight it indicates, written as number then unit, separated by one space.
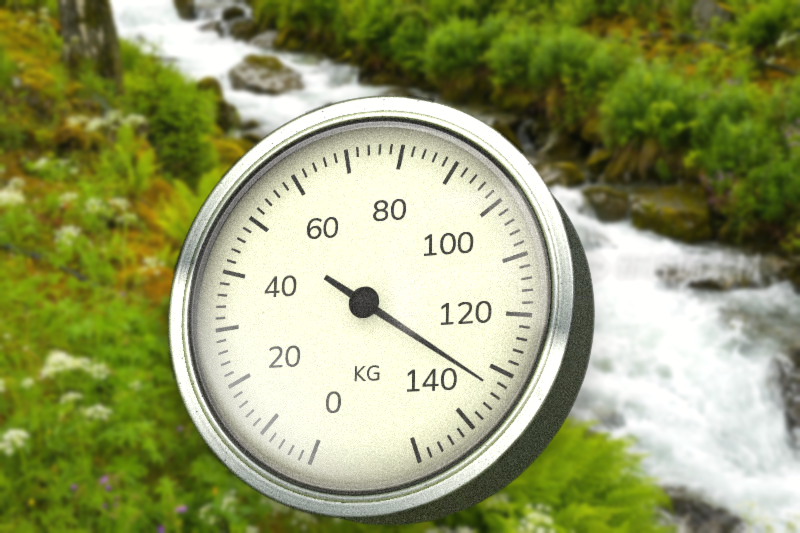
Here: 133 kg
